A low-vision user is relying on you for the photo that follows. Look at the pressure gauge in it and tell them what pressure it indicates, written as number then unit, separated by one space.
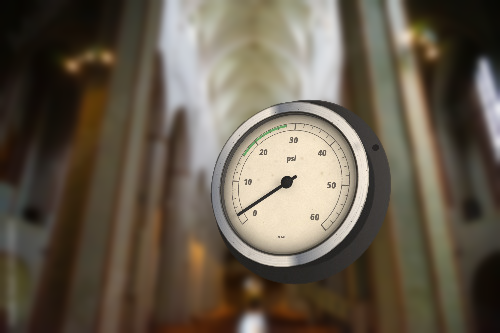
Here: 2 psi
